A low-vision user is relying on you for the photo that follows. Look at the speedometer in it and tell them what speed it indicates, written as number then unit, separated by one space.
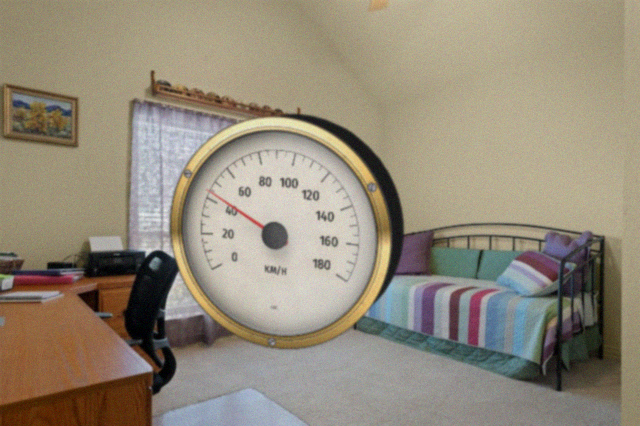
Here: 45 km/h
